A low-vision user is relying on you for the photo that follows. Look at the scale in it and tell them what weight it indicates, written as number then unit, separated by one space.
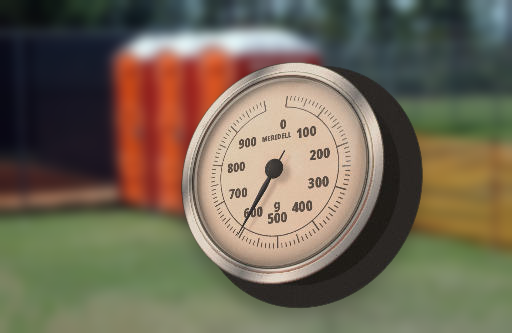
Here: 600 g
